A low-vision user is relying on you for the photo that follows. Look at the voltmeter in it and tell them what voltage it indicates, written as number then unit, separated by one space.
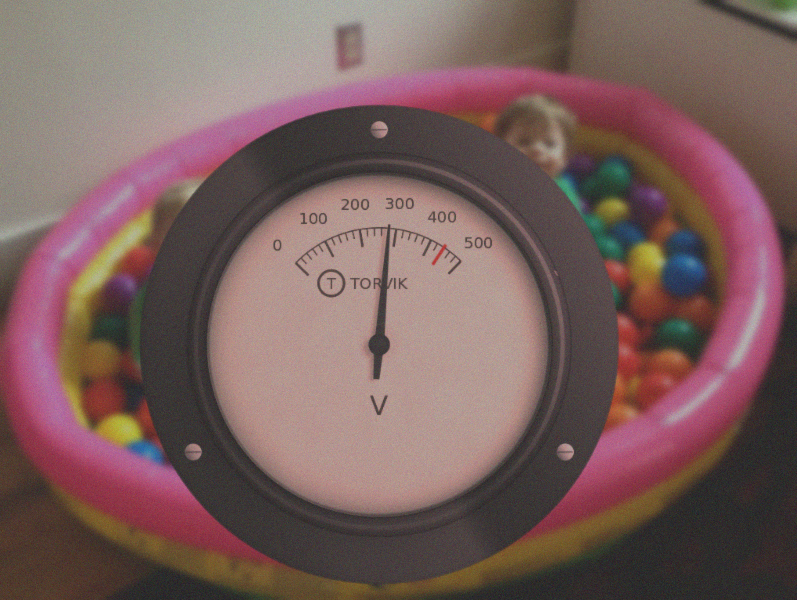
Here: 280 V
